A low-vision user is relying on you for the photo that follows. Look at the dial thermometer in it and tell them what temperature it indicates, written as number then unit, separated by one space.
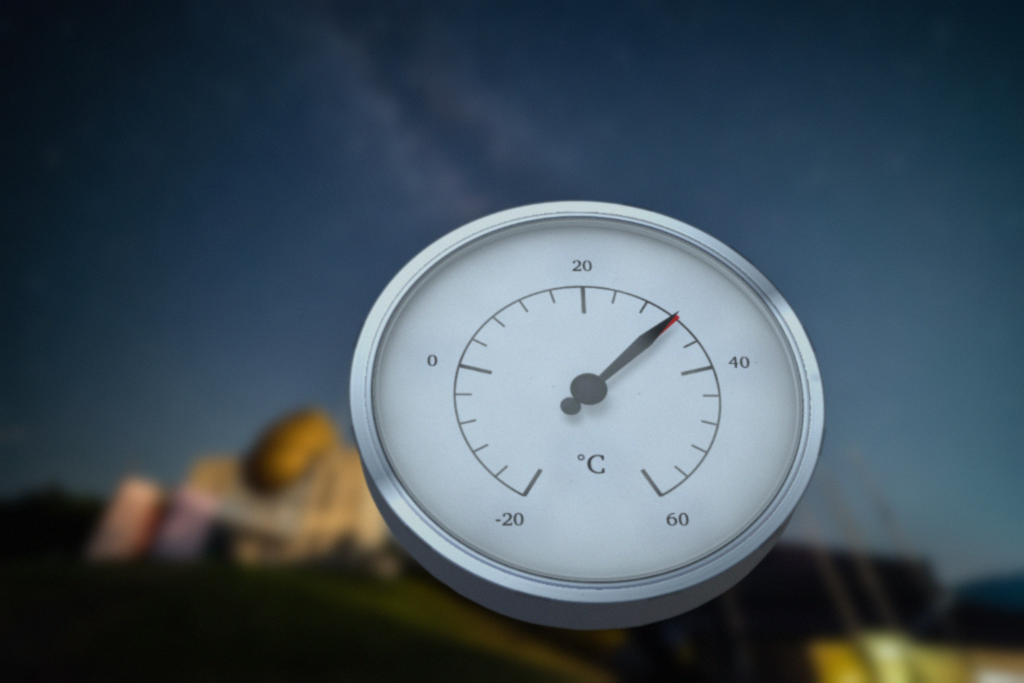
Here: 32 °C
